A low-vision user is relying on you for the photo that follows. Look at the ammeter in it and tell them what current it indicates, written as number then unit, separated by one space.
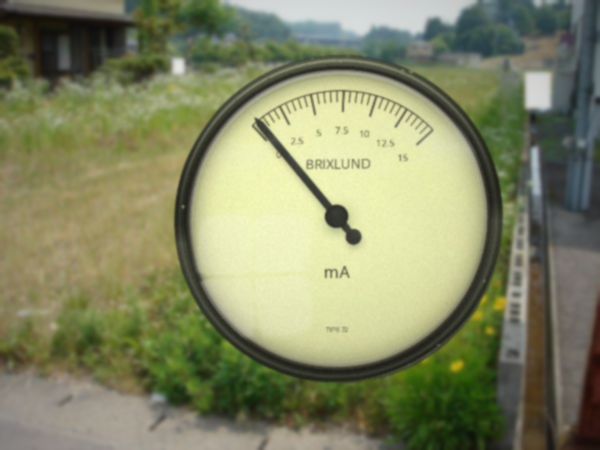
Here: 0.5 mA
